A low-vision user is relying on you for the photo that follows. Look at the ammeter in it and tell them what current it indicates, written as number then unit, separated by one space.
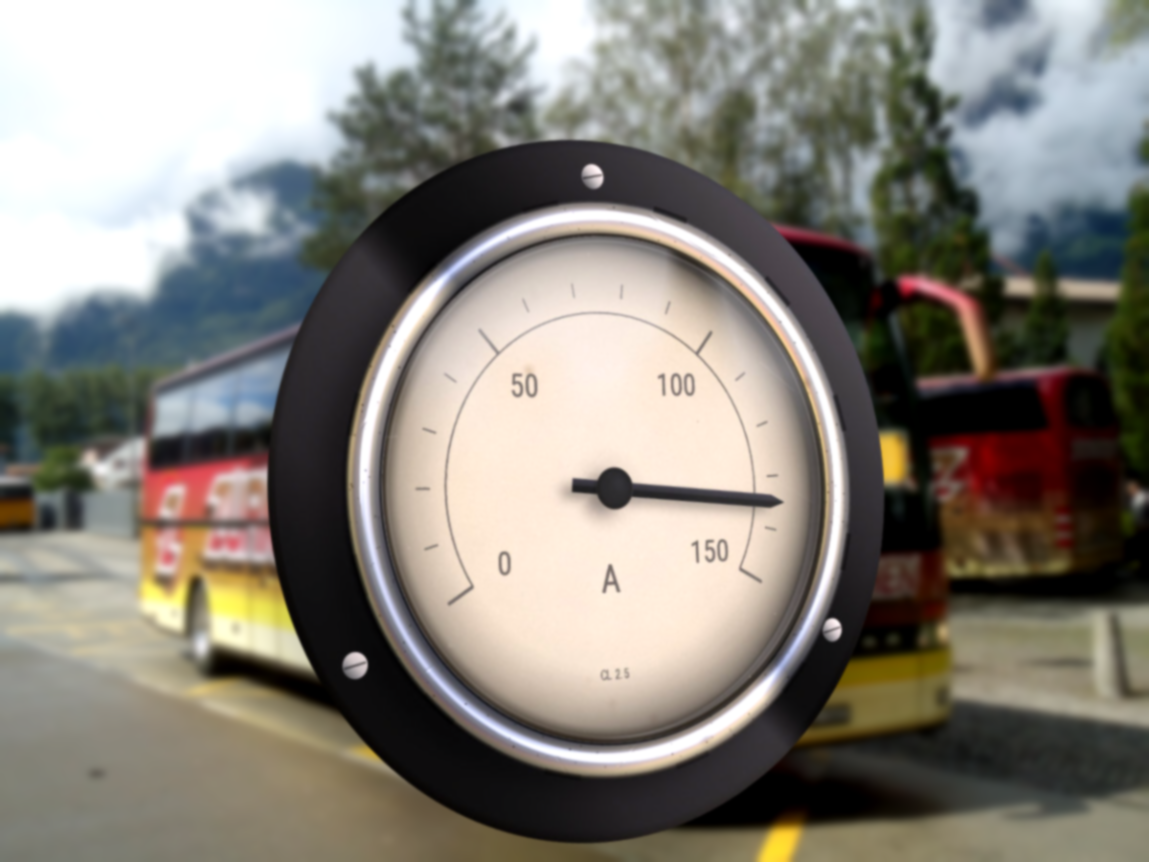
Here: 135 A
